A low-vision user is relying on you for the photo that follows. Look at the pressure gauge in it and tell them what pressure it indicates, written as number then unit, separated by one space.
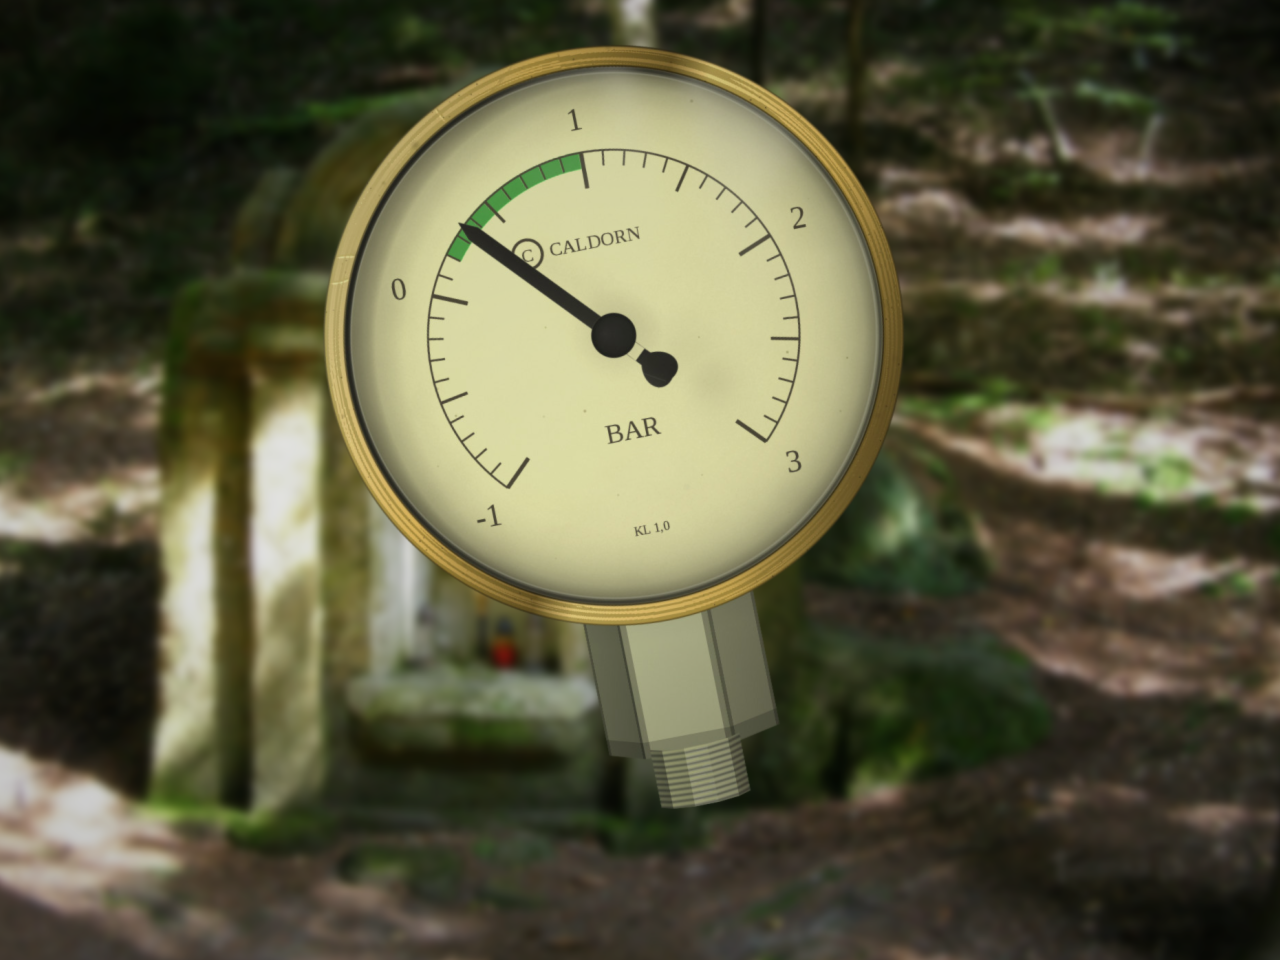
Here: 0.35 bar
